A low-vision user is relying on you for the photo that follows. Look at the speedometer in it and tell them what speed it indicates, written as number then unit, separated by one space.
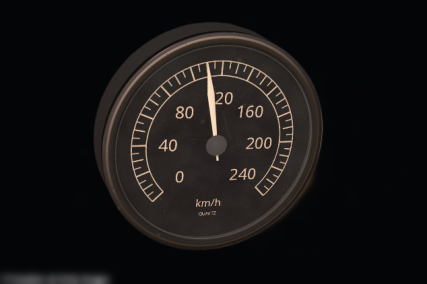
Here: 110 km/h
